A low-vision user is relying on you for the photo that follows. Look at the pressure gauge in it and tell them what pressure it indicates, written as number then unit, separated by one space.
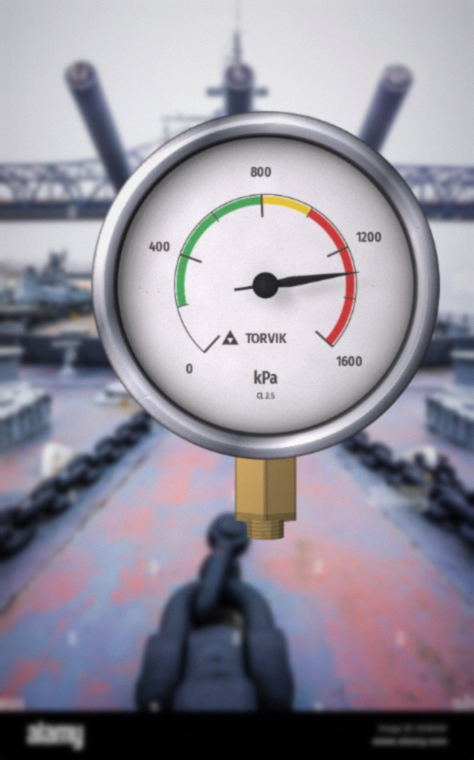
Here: 1300 kPa
